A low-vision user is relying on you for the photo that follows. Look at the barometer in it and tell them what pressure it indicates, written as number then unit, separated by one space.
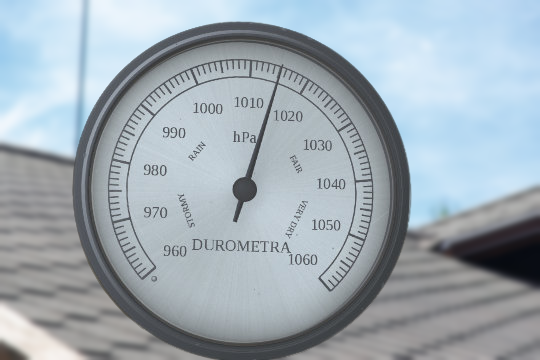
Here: 1015 hPa
